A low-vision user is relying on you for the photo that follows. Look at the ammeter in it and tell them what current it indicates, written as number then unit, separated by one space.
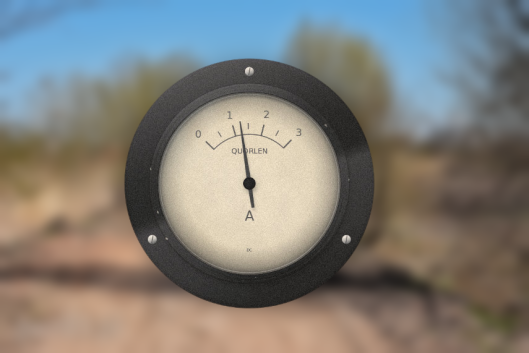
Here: 1.25 A
